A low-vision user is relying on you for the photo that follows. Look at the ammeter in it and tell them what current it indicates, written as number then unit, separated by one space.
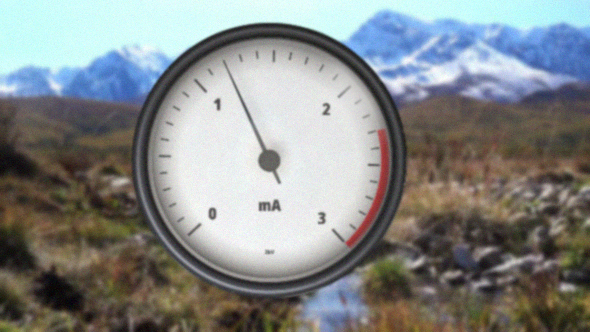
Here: 1.2 mA
